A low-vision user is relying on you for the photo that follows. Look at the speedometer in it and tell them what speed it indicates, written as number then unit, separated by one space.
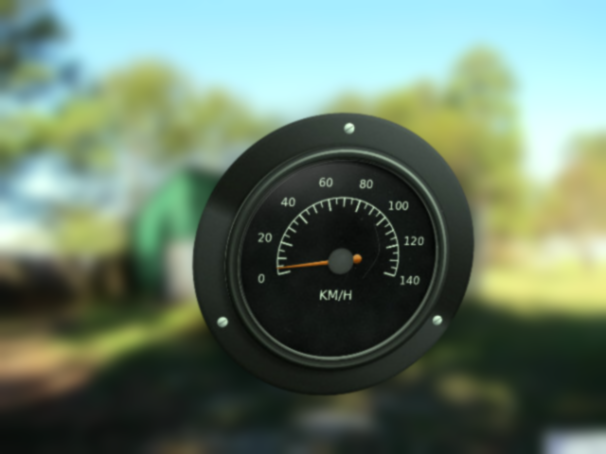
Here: 5 km/h
